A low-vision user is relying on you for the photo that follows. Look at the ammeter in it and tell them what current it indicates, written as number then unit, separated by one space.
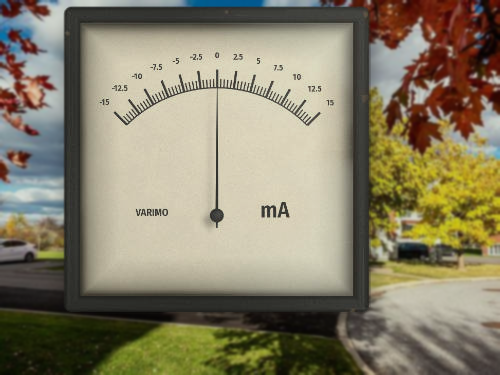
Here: 0 mA
